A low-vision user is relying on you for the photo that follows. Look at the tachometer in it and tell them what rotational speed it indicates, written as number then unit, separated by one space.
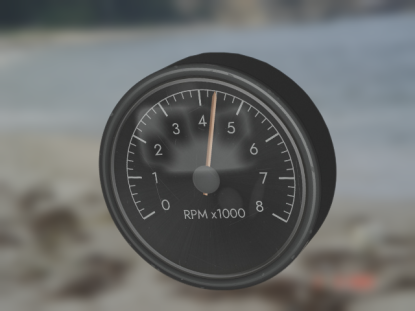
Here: 4400 rpm
